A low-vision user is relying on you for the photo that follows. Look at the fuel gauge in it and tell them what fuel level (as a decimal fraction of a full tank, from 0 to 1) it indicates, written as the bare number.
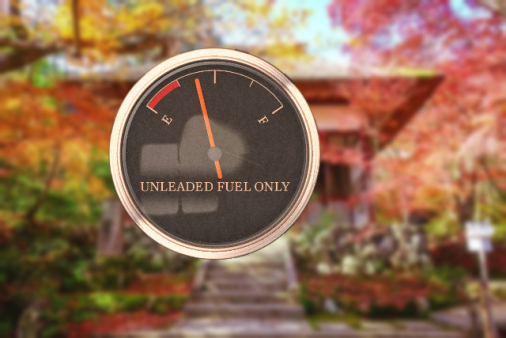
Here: 0.375
